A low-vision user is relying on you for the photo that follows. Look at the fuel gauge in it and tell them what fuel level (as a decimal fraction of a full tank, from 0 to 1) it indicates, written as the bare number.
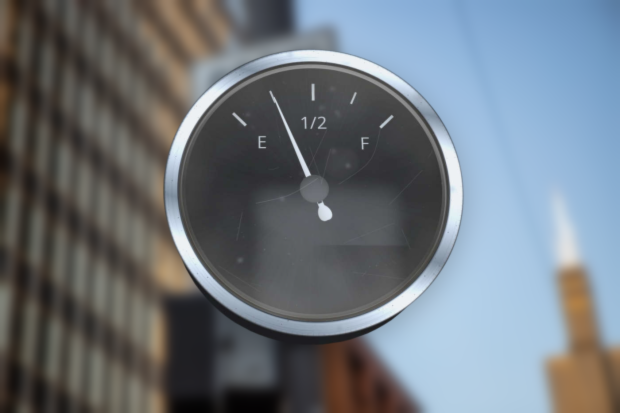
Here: 0.25
